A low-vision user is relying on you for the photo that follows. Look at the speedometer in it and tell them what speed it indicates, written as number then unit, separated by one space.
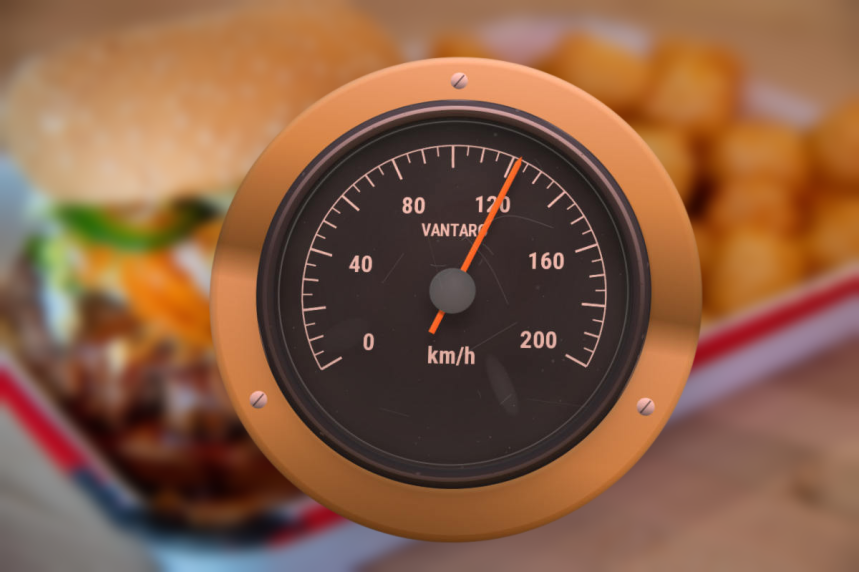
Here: 122.5 km/h
